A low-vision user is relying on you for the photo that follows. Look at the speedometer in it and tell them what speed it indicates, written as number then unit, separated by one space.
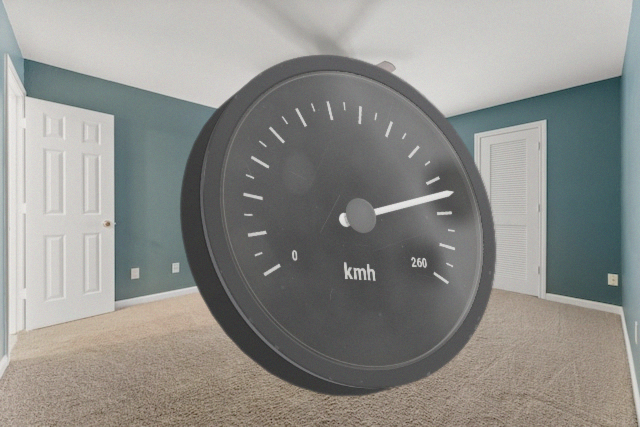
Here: 210 km/h
